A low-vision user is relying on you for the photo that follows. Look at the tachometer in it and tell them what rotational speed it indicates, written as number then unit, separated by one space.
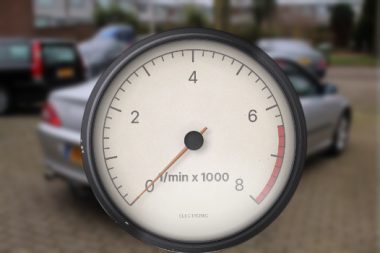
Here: 0 rpm
